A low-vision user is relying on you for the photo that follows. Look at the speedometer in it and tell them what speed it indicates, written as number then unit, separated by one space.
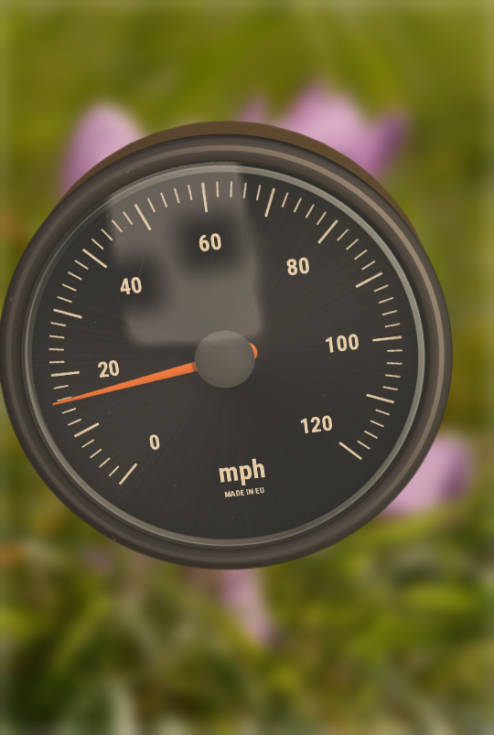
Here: 16 mph
